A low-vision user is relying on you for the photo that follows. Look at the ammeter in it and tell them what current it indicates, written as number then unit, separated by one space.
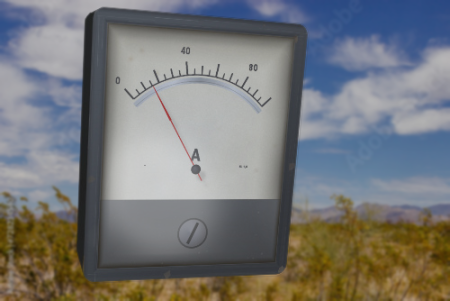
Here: 15 A
